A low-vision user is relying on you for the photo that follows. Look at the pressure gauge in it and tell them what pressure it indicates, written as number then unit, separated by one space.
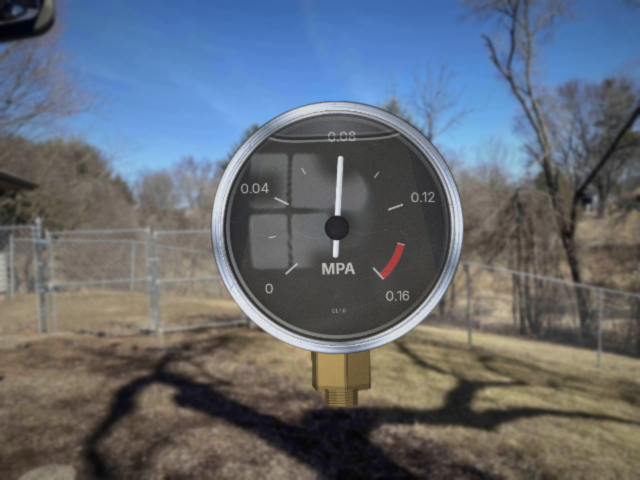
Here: 0.08 MPa
